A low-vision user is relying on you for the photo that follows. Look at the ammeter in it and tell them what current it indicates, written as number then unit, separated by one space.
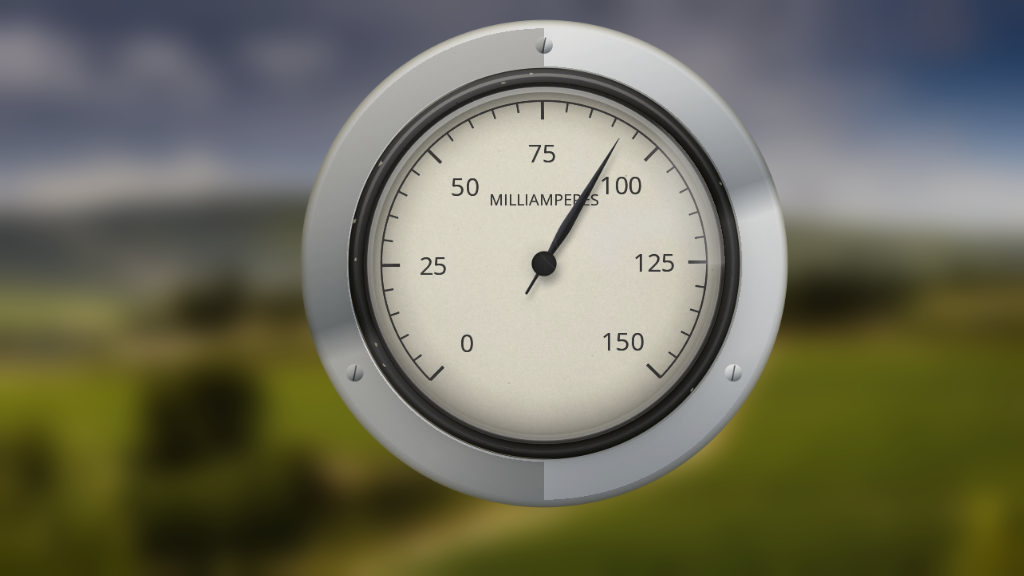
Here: 92.5 mA
